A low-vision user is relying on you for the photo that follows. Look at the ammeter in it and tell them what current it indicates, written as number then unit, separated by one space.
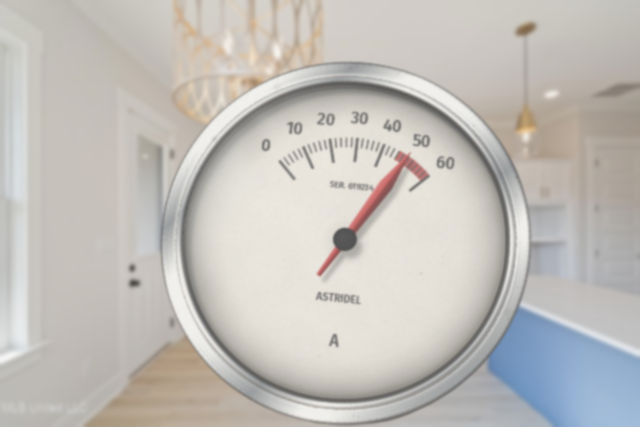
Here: 50 A
